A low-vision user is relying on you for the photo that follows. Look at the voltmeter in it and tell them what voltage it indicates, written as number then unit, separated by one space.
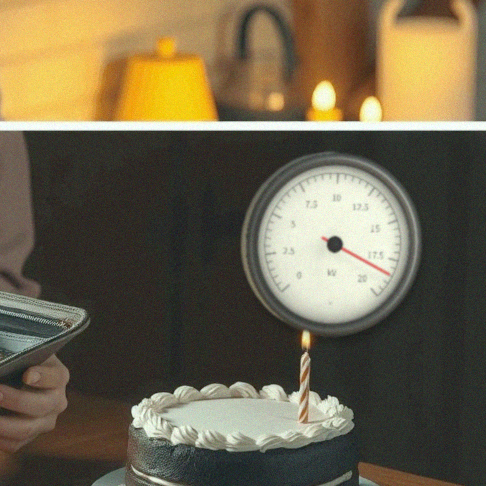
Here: 18.5 kV
